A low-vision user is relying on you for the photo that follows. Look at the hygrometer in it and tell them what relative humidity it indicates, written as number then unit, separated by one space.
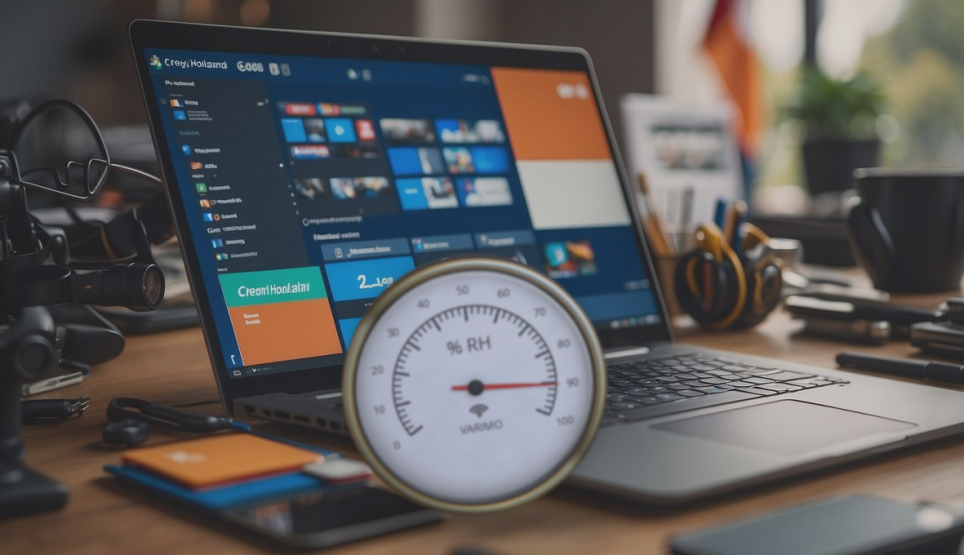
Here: 90 %
